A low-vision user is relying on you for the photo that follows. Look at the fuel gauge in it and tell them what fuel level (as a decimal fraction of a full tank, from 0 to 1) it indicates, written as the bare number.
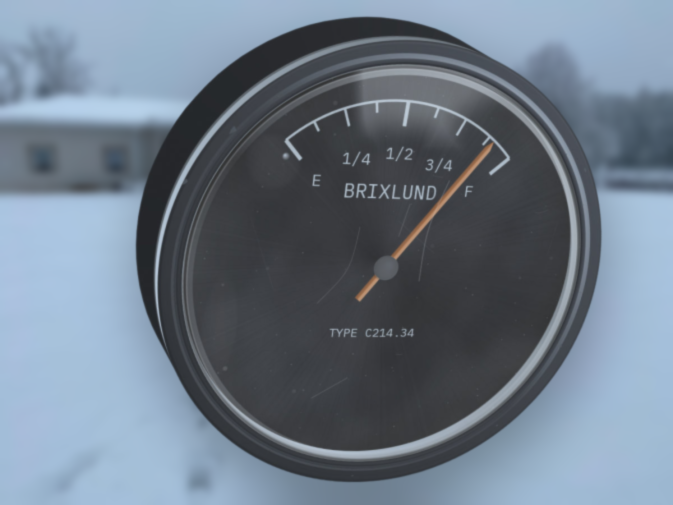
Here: 0.875
